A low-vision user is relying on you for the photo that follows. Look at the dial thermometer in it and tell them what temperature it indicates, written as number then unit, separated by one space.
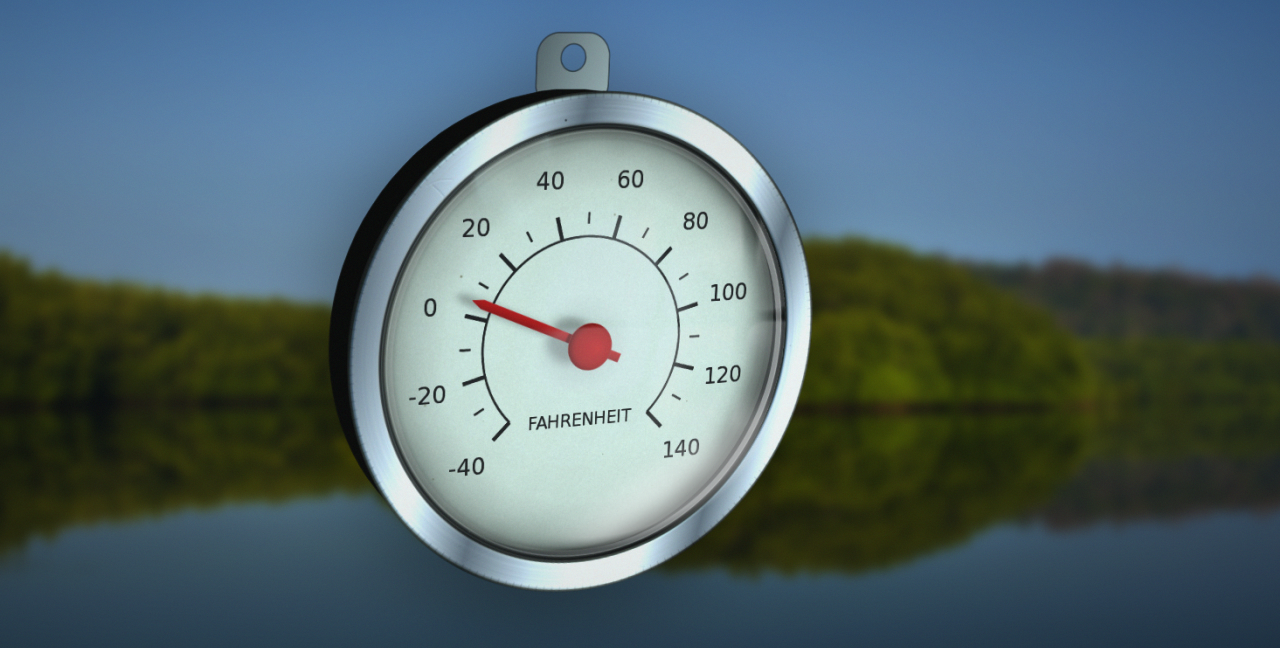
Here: 5 °F
